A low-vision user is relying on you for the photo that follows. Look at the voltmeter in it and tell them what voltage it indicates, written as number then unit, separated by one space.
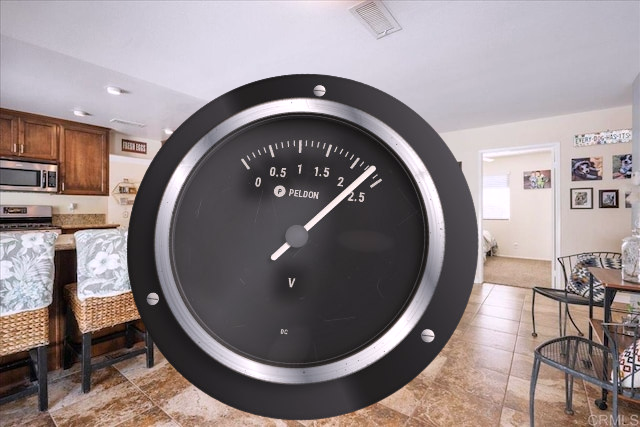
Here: 2.3 V
